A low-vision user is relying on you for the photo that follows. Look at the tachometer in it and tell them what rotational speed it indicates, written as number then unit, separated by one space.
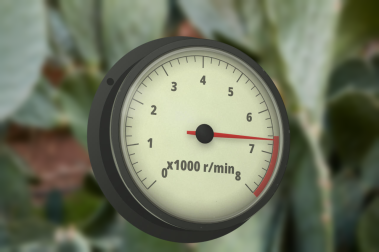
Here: 6700 rpm
